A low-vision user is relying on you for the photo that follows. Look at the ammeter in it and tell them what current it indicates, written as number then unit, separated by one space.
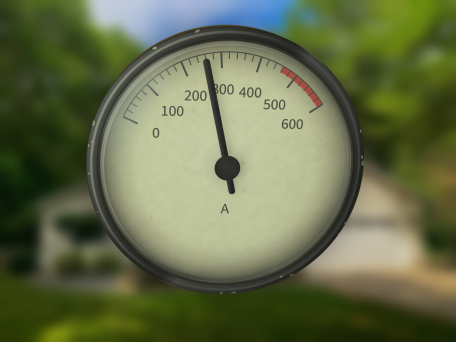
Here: 260 A
